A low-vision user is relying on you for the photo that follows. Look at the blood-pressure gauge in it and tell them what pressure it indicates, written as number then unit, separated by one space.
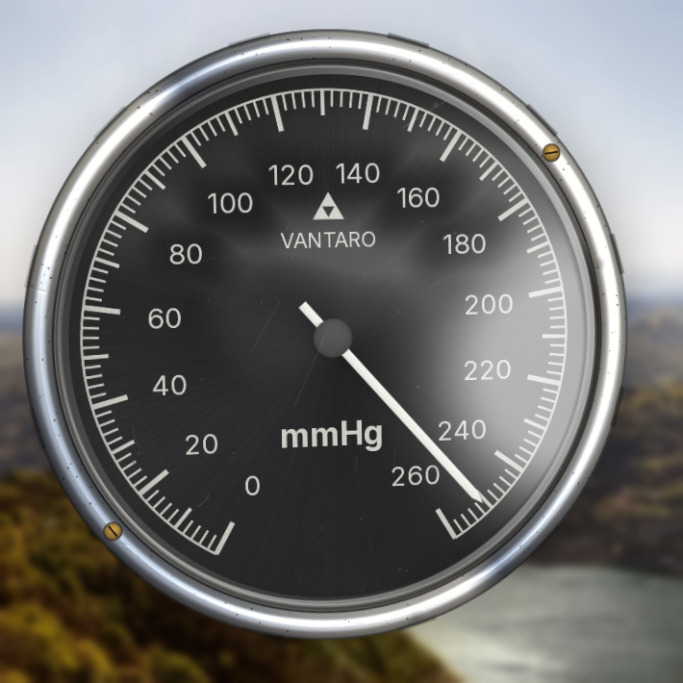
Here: 251 mmHg
